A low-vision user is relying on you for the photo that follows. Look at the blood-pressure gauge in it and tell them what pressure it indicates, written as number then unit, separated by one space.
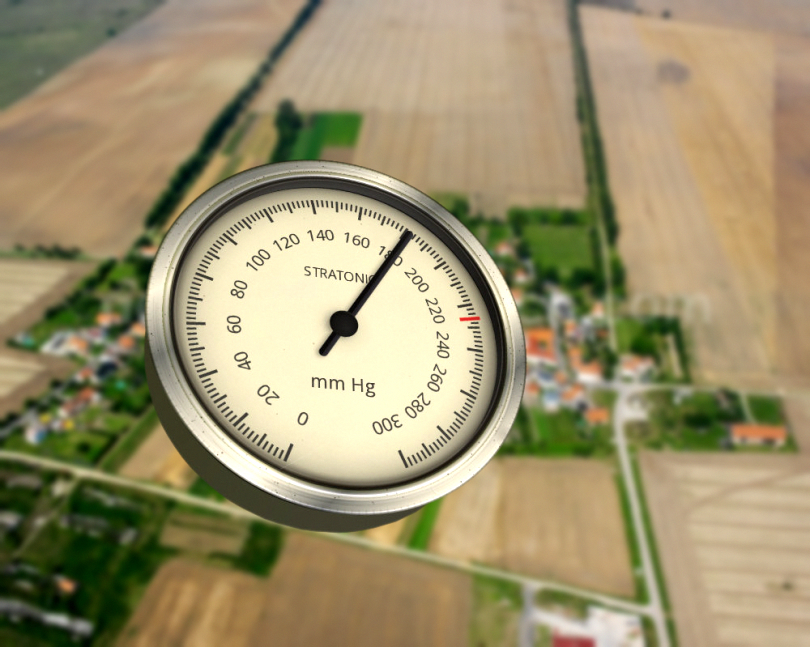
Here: 182 mmHg
